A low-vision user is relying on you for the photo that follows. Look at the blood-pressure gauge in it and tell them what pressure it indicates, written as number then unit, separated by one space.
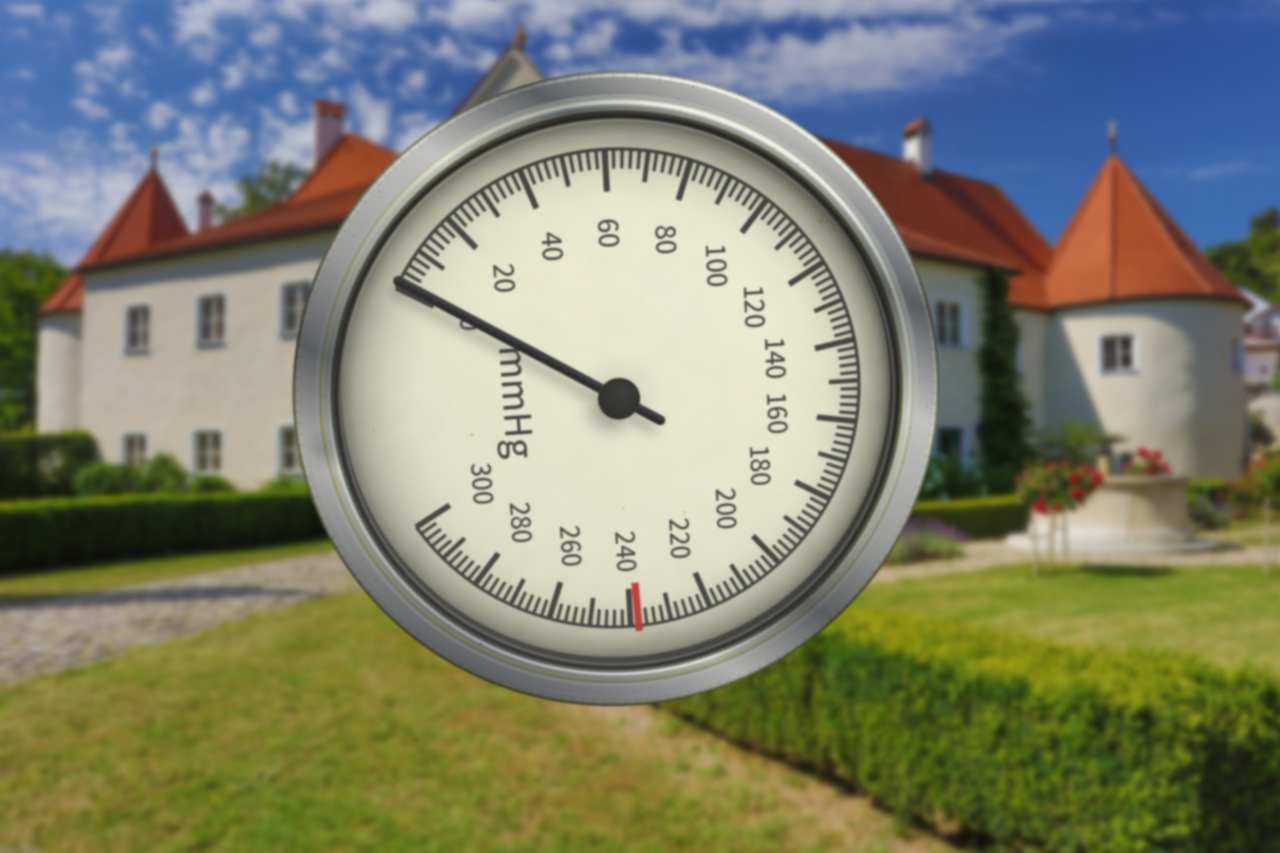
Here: 2 mmHg
